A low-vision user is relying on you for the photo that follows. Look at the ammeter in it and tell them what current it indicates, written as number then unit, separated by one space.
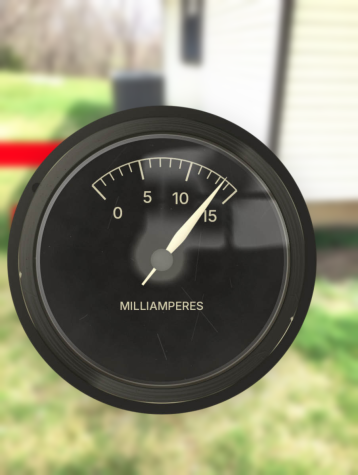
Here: 13.5 mA
